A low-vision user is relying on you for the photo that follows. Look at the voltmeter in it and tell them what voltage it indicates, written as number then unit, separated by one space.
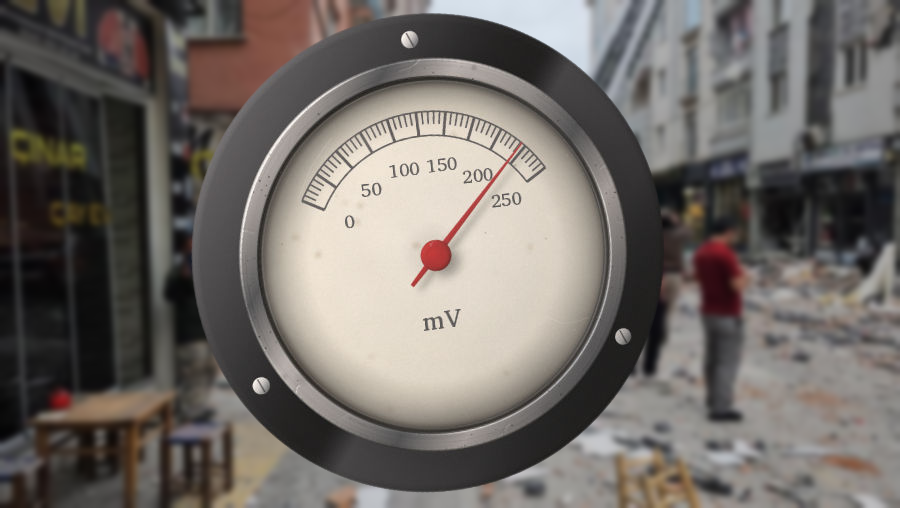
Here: 220 mV
